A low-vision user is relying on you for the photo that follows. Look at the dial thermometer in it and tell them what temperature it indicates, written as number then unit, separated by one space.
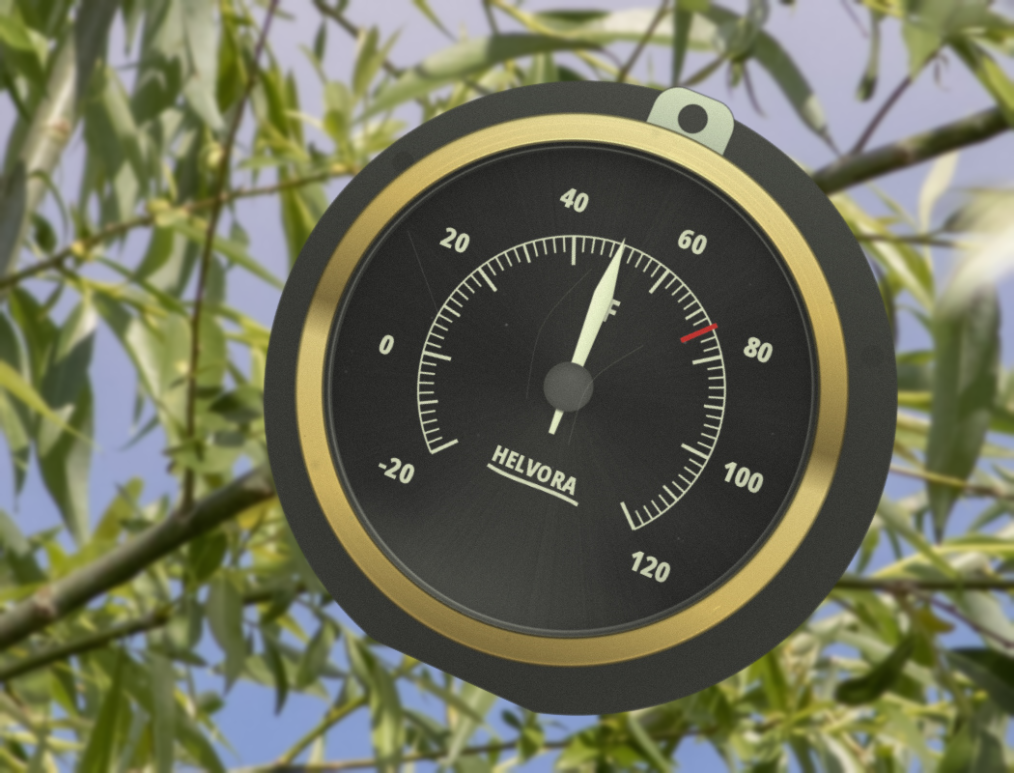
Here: 50 °F
